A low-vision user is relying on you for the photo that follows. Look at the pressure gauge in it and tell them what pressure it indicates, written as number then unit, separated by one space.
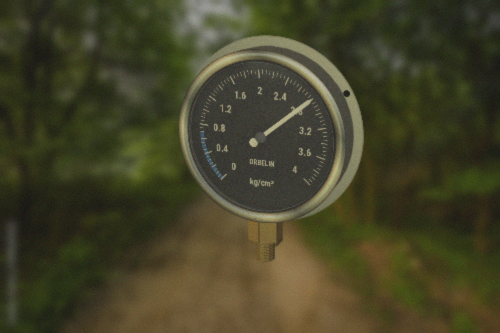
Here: 2.8 kg/cm²
